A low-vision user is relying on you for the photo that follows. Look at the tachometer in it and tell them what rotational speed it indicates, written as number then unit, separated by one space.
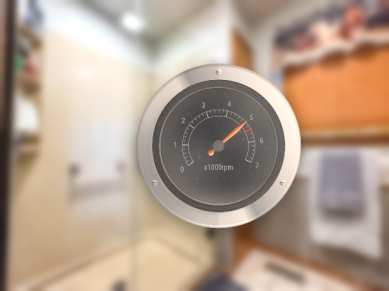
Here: 5000 rpm
